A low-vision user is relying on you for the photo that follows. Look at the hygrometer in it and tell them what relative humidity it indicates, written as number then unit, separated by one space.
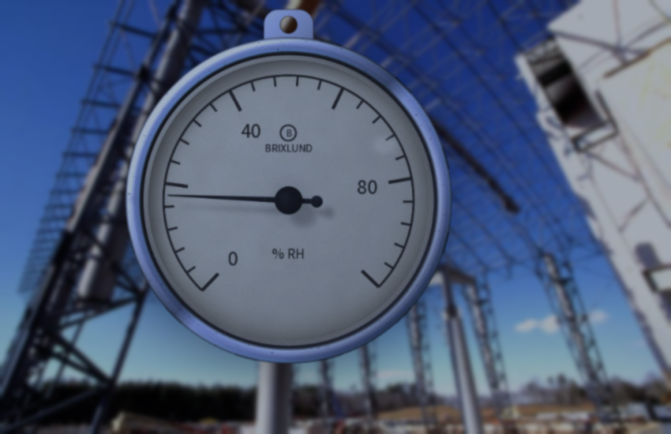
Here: 18 %
